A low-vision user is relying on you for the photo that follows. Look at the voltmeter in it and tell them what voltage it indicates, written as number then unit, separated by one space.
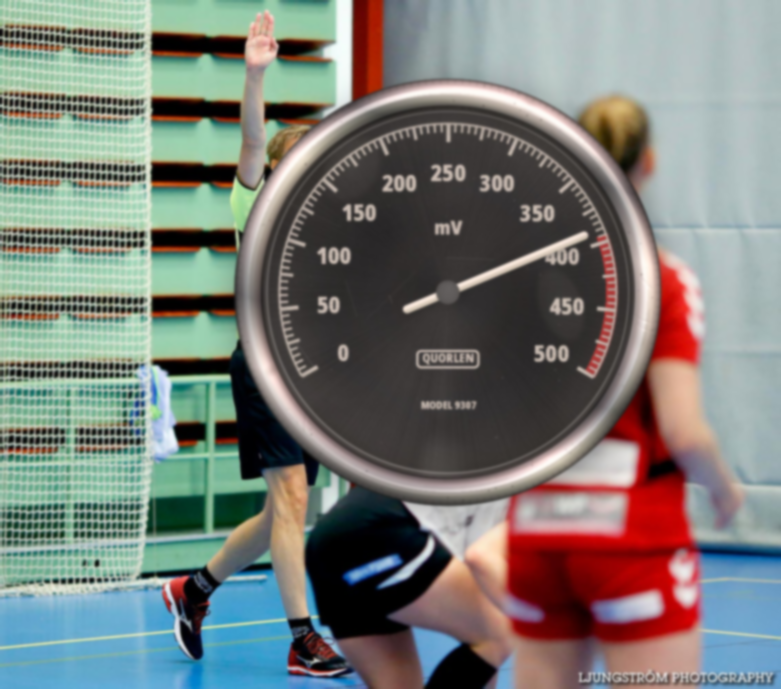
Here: 390 mV
